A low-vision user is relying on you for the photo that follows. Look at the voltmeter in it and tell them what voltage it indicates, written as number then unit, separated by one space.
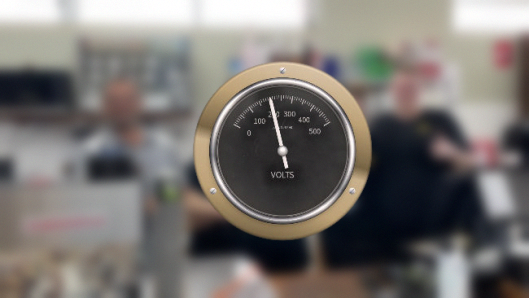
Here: 200 V
